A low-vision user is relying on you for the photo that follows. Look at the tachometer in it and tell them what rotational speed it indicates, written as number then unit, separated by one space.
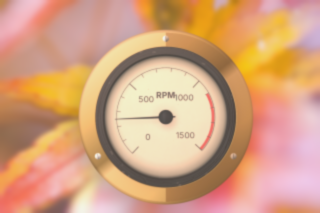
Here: 250 rpm
